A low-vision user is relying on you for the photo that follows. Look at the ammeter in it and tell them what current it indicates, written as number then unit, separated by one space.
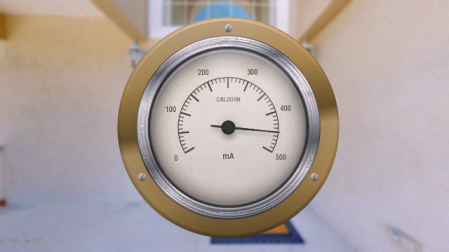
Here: 450 mA
